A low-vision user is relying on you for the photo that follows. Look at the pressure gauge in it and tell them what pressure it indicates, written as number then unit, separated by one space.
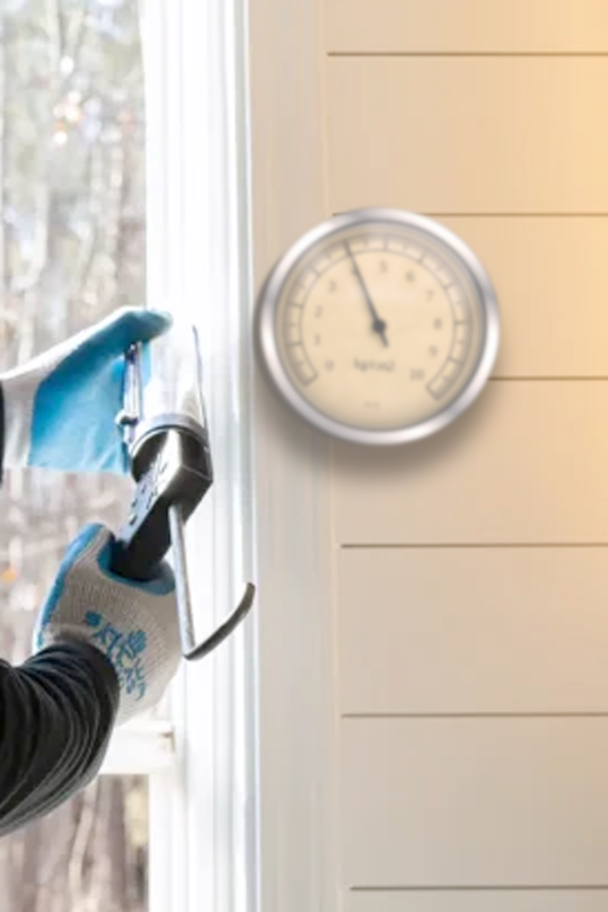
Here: 4 kg/cm²
